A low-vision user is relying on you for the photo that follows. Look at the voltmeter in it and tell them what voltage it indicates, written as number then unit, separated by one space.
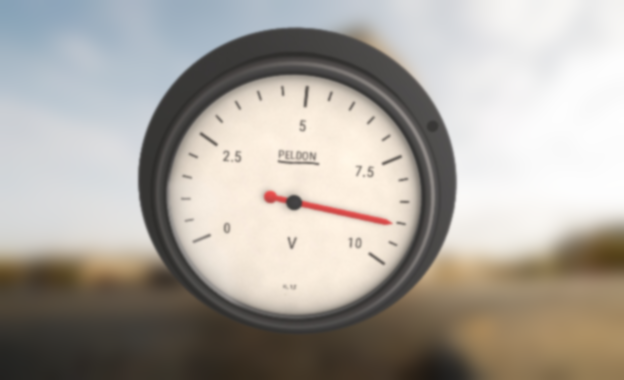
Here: 9 V
